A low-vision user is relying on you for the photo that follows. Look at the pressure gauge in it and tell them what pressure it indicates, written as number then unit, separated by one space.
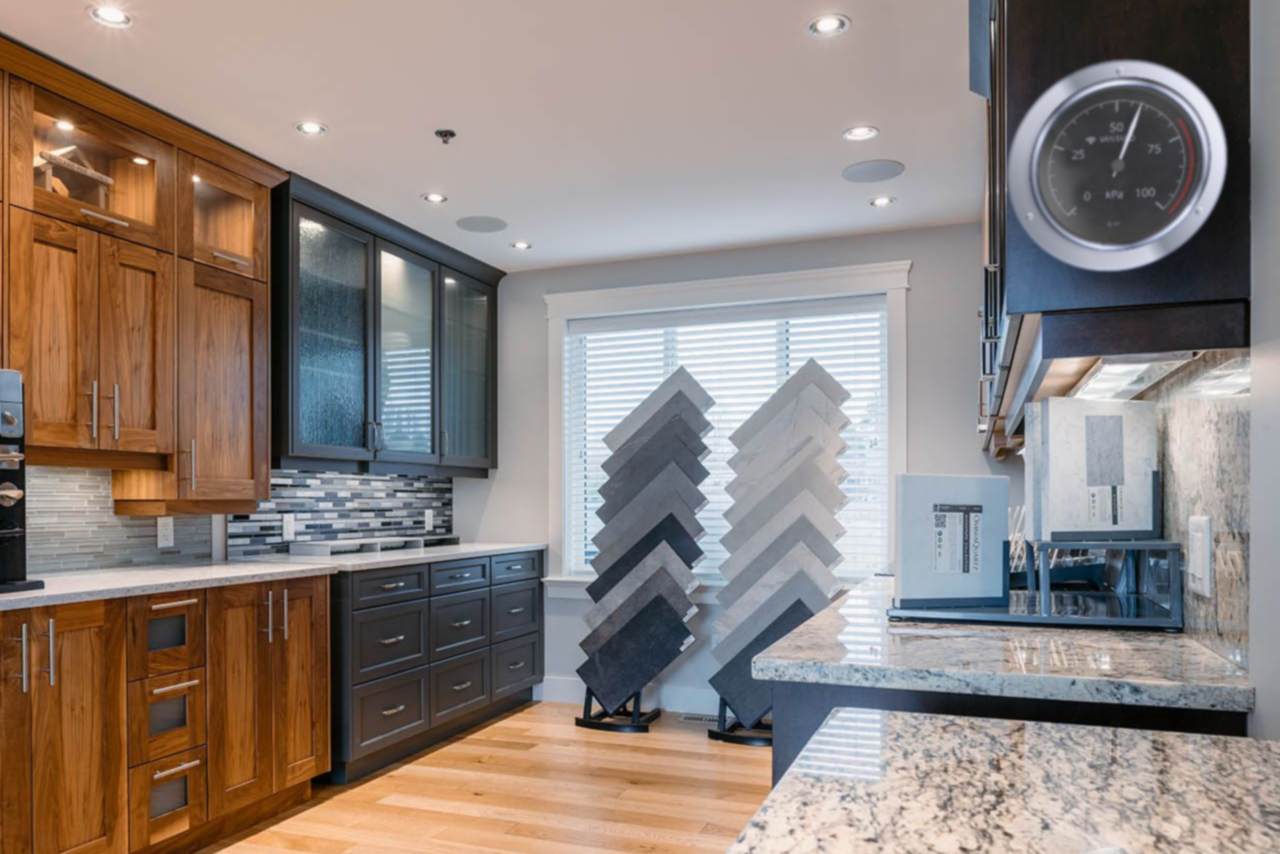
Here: 57.5 kPa
